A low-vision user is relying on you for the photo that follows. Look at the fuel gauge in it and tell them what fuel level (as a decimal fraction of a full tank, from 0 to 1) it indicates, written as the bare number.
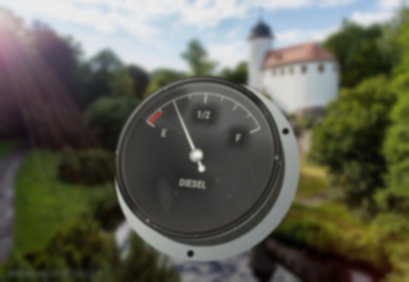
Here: 0.25
